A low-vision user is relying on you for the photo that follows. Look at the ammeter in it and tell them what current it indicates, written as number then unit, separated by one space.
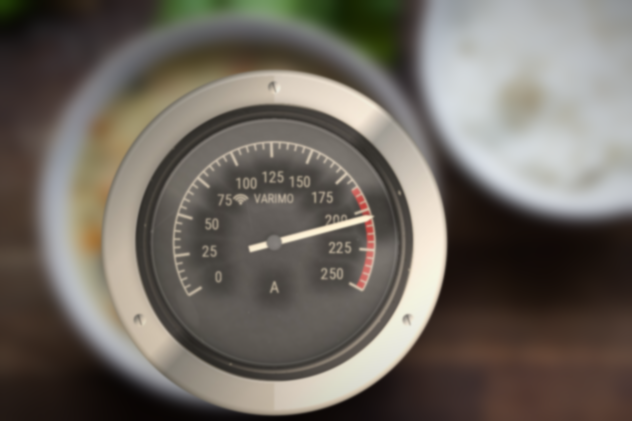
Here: 205 A
